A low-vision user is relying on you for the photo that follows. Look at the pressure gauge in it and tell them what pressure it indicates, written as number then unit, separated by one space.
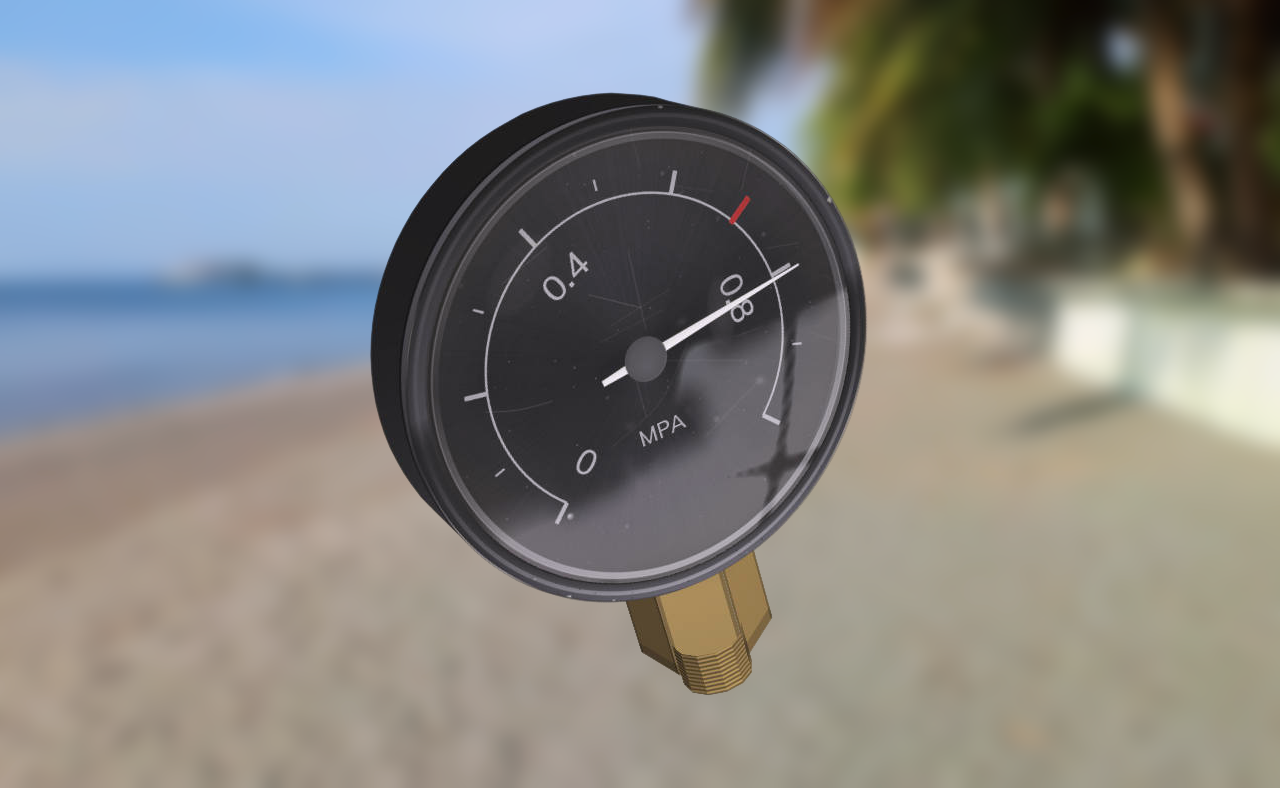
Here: 0.8 MPa
